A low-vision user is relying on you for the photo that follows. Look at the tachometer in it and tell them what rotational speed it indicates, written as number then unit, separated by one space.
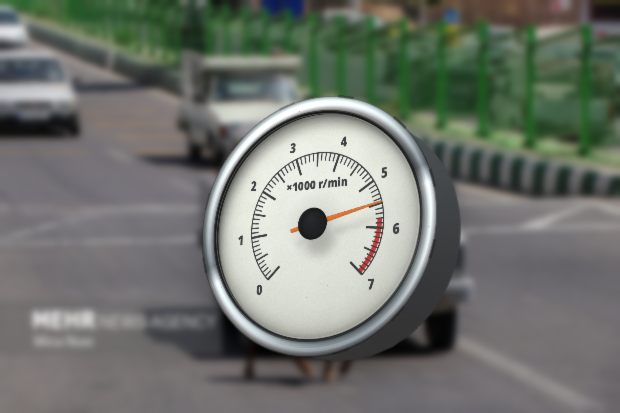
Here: 5500 rpm
